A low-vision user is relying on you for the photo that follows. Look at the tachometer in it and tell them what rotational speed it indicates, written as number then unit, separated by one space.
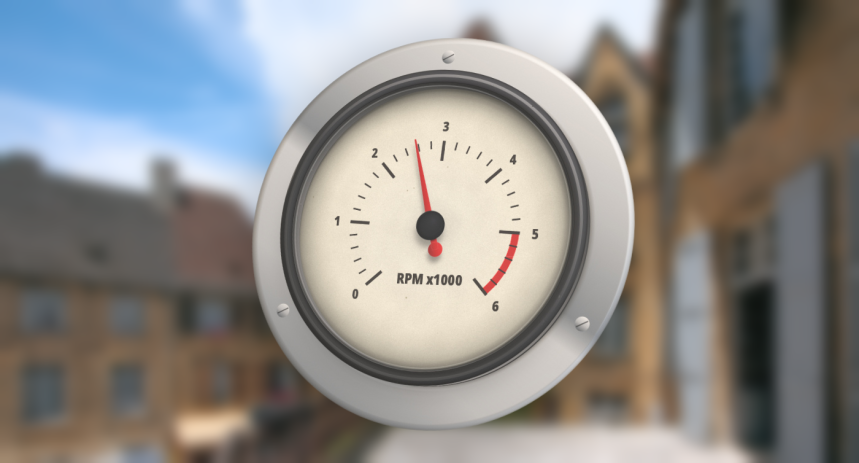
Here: 2600 rpm
